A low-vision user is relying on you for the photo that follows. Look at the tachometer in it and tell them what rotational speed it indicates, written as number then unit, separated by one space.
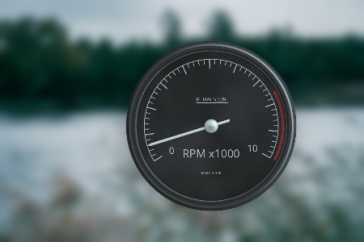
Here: 600 rpm
